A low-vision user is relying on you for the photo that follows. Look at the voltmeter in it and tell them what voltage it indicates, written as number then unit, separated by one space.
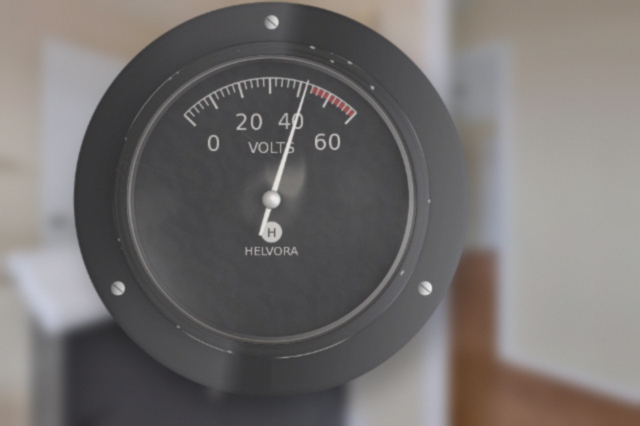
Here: 42 V
